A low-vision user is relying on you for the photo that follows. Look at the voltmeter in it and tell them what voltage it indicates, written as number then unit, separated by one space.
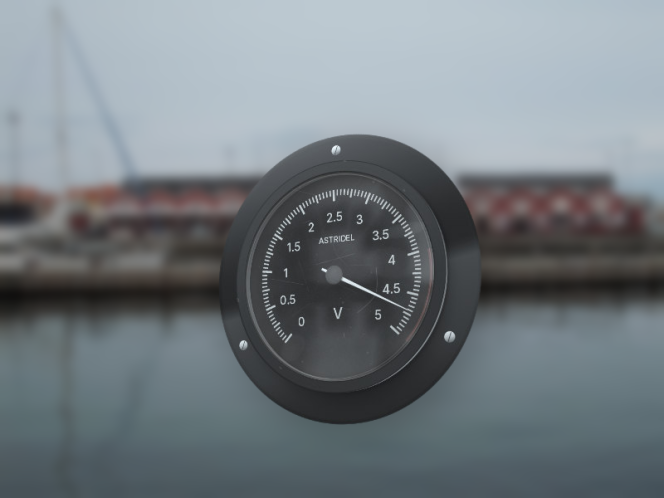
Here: 4.7 V
